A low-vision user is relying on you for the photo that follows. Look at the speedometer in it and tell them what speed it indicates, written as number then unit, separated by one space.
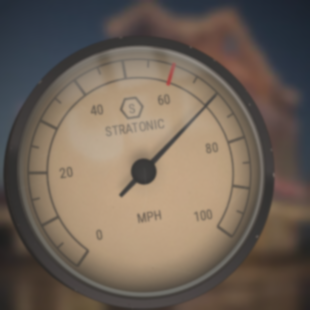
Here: 70 mph
